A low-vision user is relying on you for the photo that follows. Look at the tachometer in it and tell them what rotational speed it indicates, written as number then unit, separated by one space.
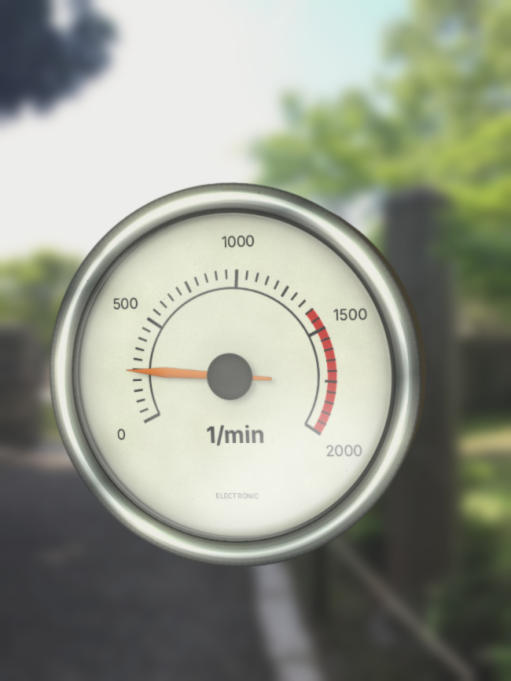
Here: 250 rpm
